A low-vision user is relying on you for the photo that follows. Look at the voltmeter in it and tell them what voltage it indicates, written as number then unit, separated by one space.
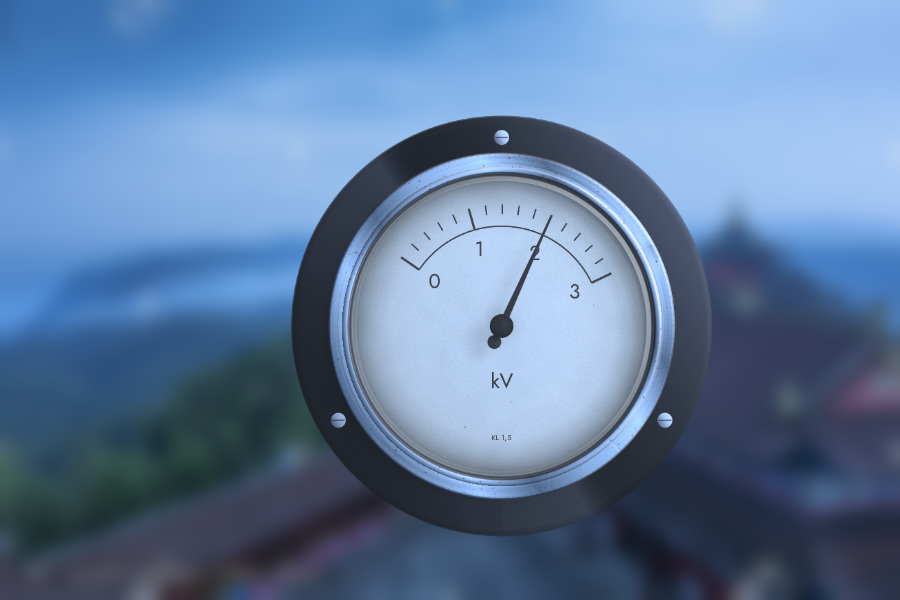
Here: 2 kV
